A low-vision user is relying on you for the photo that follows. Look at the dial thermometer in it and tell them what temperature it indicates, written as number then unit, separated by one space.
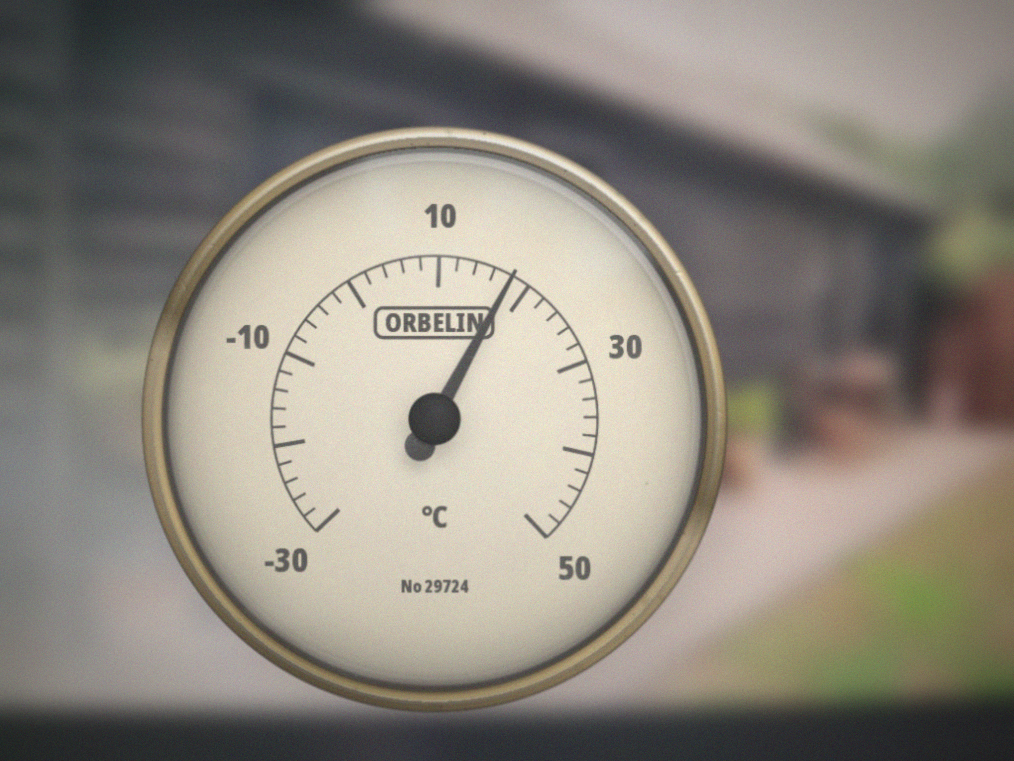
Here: 18 °C
